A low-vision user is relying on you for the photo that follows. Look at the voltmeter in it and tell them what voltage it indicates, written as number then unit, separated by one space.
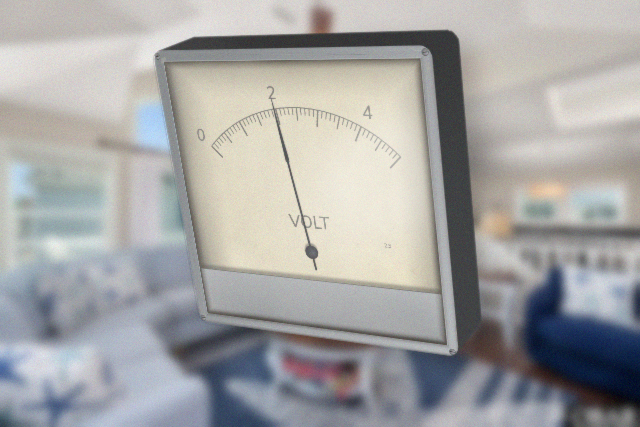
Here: 2 V
